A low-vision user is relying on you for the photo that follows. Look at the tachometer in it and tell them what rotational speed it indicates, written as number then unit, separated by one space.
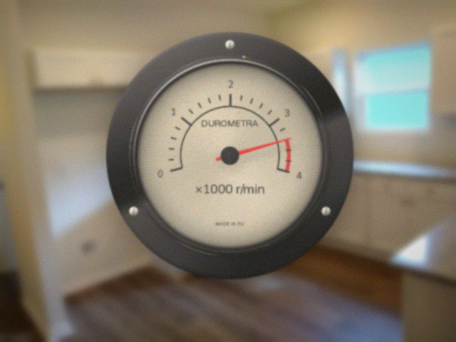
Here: 3400 rpm
